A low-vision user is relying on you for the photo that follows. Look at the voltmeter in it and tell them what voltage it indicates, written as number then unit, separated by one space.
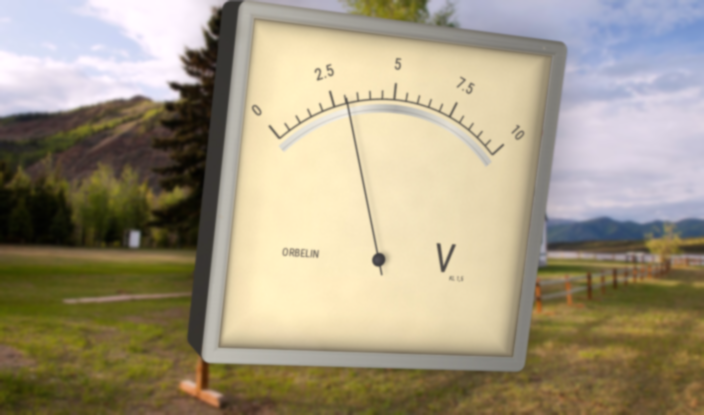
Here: 3 V
